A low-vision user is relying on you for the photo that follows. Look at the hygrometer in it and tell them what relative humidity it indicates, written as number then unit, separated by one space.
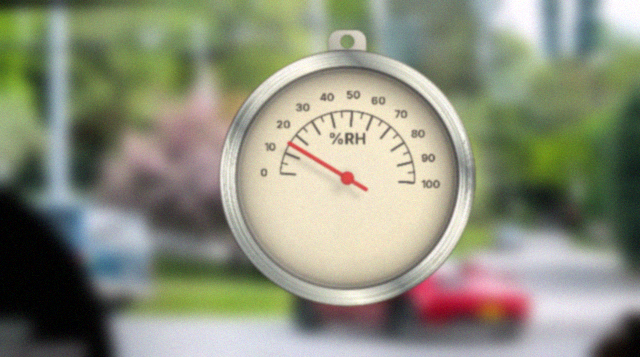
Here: 15 %
